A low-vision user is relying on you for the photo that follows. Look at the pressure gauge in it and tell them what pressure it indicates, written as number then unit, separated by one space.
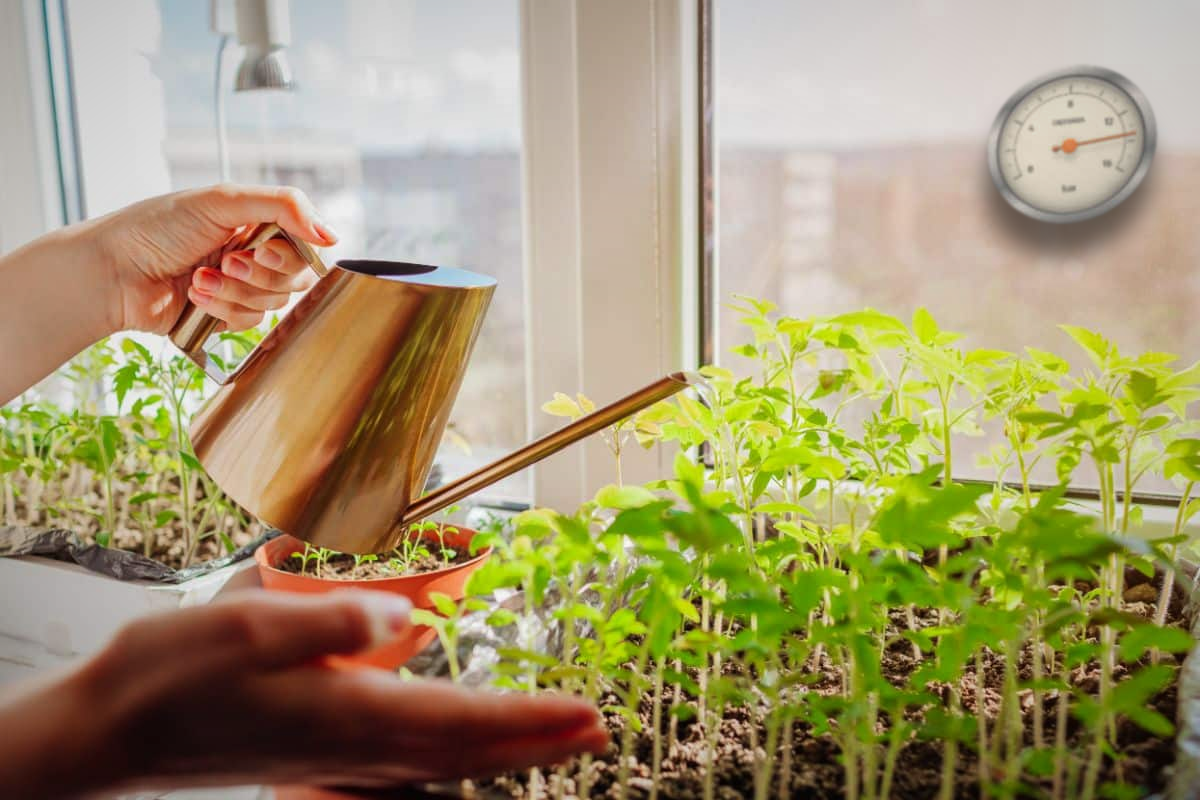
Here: 13.5 bar
